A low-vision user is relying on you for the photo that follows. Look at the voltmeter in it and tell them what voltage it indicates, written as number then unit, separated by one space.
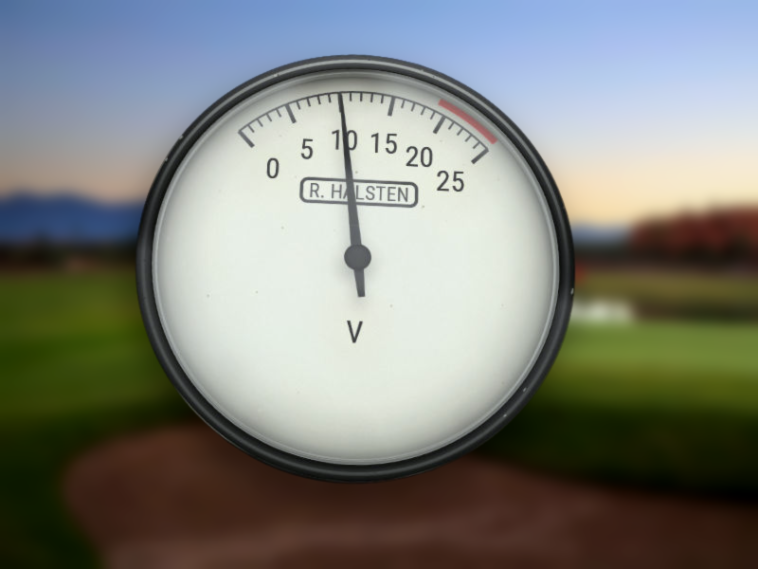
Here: 10 V
